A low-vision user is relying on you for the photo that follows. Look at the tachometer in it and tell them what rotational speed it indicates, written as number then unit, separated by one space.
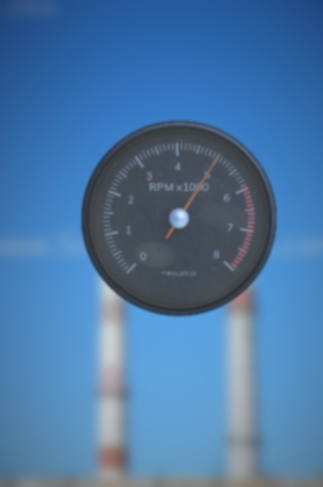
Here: 5000 rpm
